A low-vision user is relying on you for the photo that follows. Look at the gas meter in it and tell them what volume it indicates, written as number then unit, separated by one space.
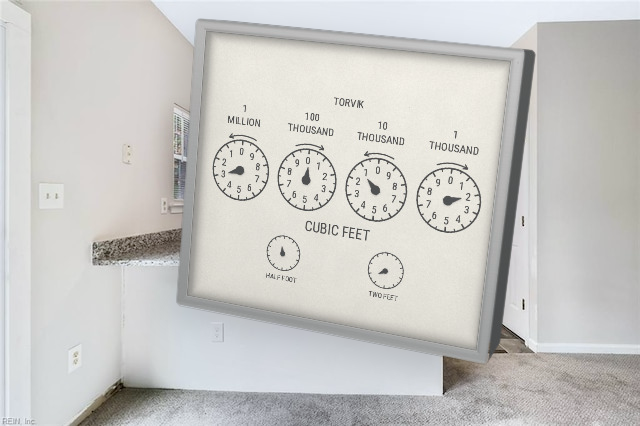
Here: 301200 ft³
